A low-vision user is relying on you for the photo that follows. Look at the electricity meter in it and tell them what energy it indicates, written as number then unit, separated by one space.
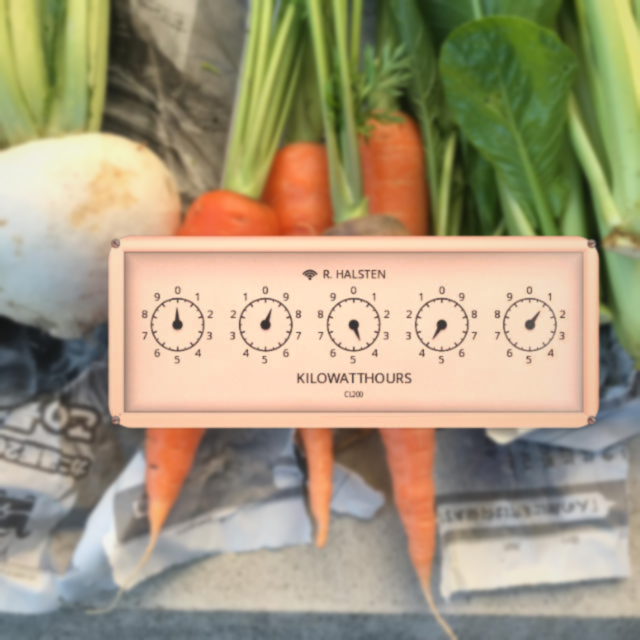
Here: 99441 kWh
